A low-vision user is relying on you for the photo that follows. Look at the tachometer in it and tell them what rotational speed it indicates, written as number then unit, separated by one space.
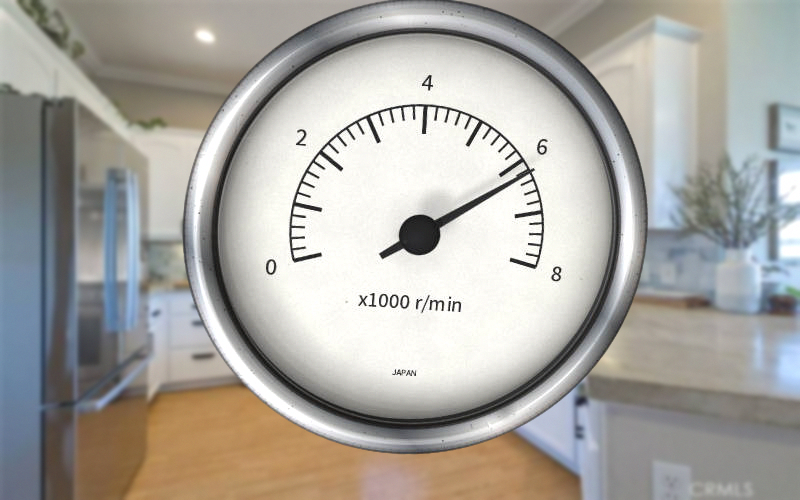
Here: 6200 rpm
